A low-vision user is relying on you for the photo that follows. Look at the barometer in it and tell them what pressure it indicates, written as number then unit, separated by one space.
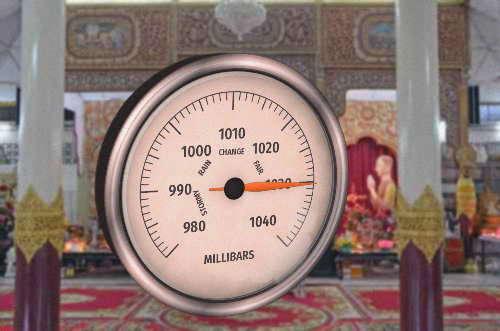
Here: 1030 mbar
